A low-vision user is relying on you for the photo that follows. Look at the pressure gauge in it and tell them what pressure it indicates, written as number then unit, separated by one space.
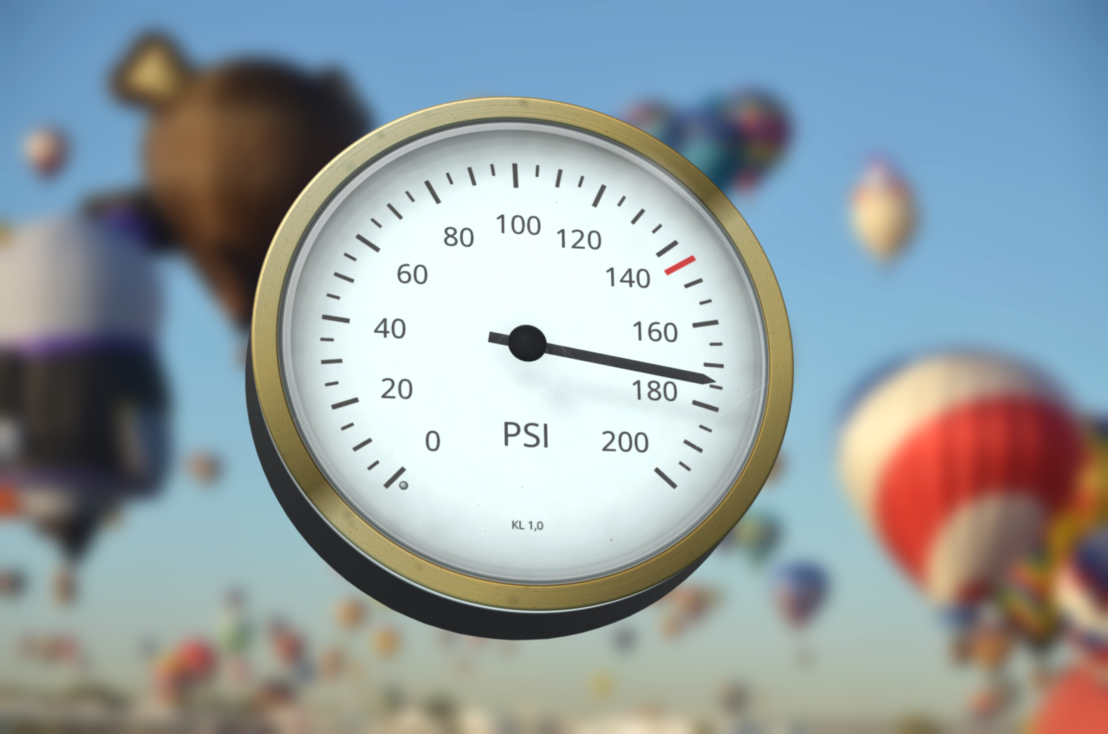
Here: 175 psi
